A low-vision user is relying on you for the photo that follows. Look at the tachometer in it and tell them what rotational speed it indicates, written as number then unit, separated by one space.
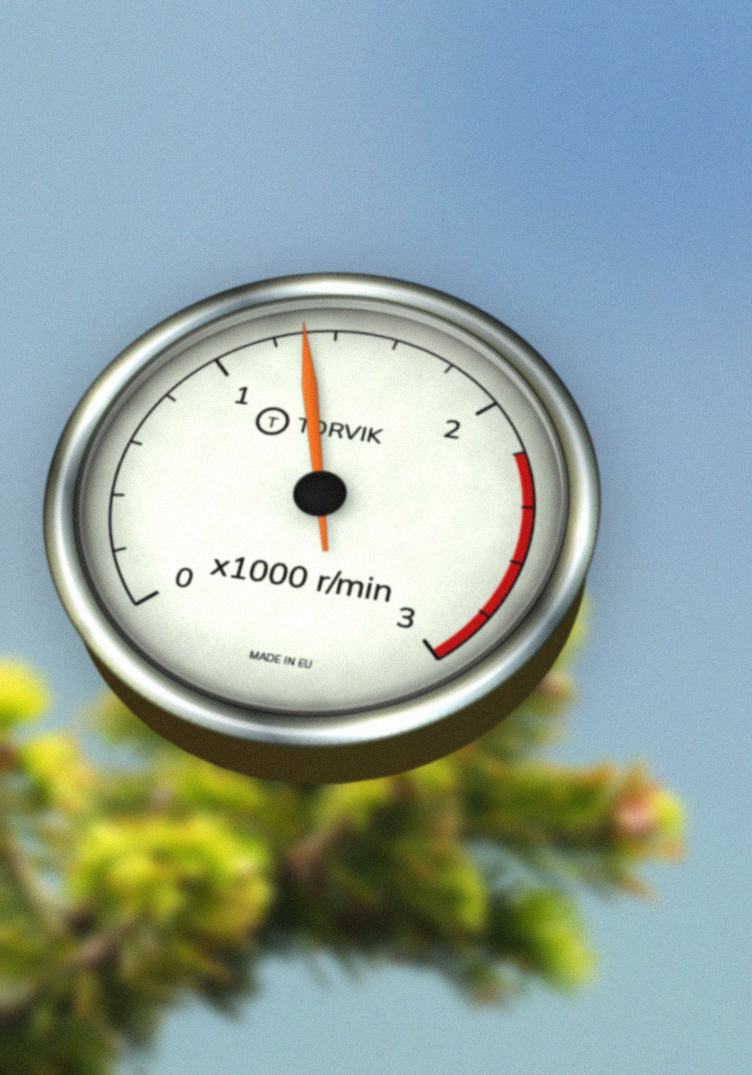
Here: 1300 rpm
